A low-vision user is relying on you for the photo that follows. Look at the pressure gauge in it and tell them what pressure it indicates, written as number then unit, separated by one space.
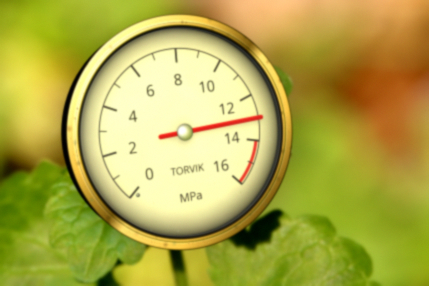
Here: 13 MPa
